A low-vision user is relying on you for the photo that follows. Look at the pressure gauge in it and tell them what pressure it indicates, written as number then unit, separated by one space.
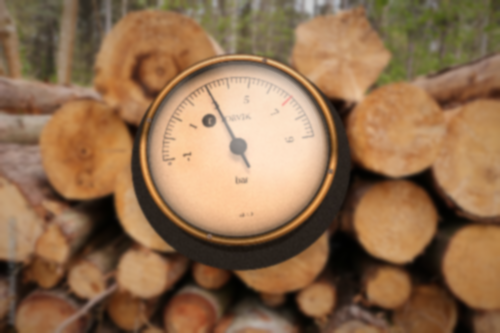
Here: 3 bar
